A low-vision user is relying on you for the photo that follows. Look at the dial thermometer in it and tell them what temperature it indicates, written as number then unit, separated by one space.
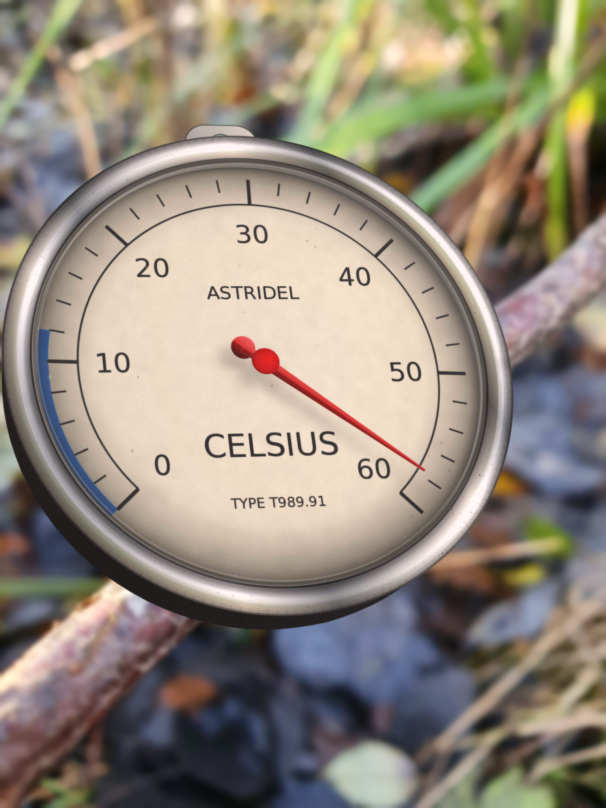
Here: 58 °C
